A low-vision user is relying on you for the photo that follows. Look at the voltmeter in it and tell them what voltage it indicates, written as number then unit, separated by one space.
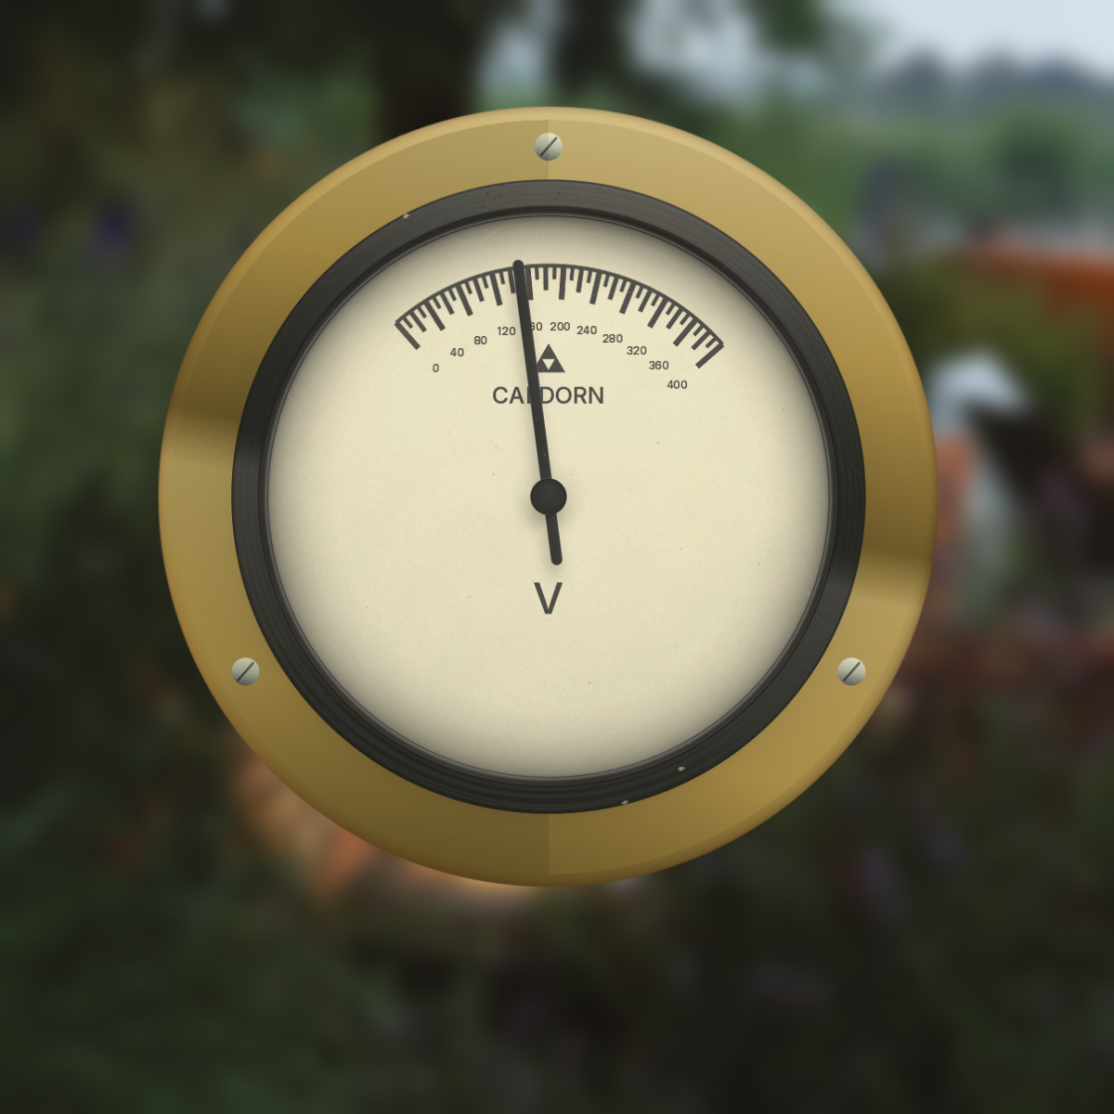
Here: 150 V
